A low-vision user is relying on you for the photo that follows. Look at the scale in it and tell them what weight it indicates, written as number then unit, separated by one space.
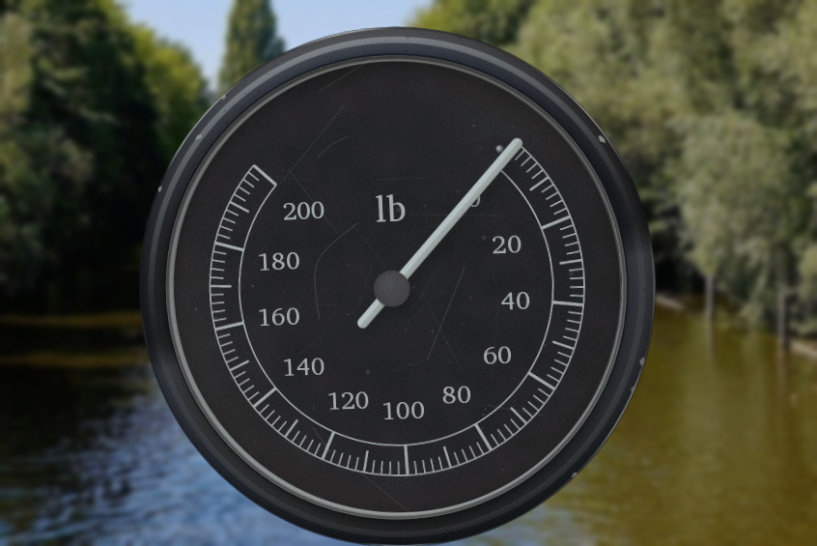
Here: 0 lb
